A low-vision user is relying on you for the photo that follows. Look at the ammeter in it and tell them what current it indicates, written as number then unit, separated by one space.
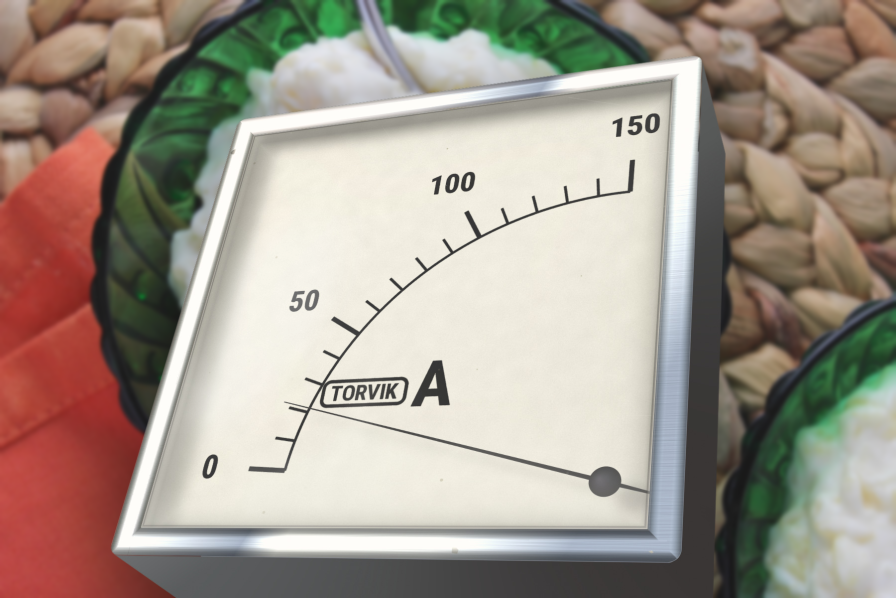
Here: 20 A
